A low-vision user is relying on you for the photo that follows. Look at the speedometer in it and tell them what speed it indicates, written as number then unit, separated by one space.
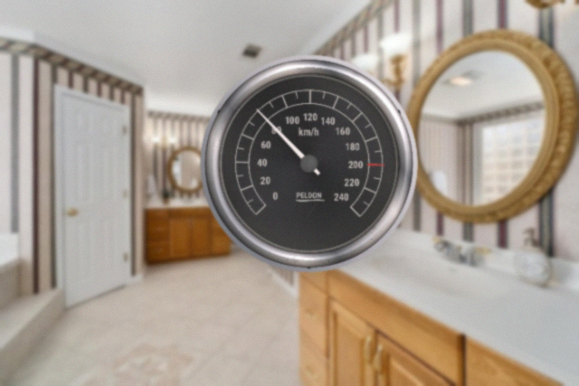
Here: 80 km/h
